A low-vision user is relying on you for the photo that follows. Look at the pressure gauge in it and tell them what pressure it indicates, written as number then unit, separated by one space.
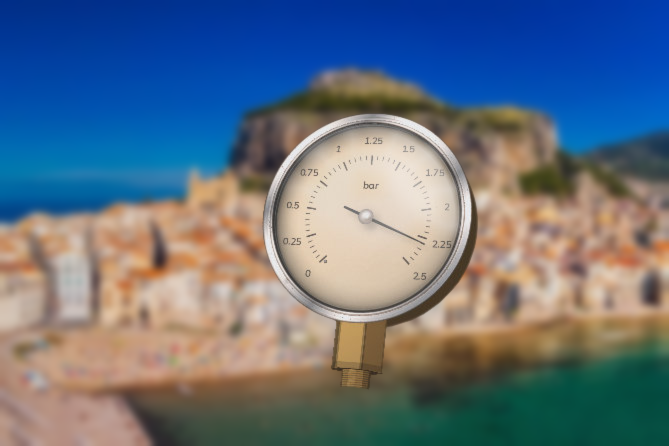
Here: 2.3 bar
